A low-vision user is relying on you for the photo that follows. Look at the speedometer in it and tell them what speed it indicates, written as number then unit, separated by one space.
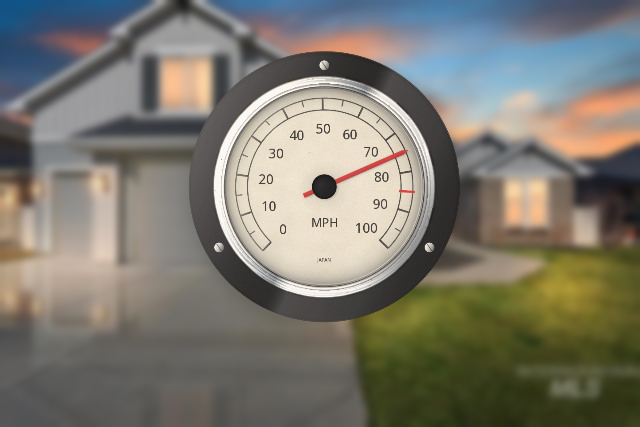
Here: 75 mph
